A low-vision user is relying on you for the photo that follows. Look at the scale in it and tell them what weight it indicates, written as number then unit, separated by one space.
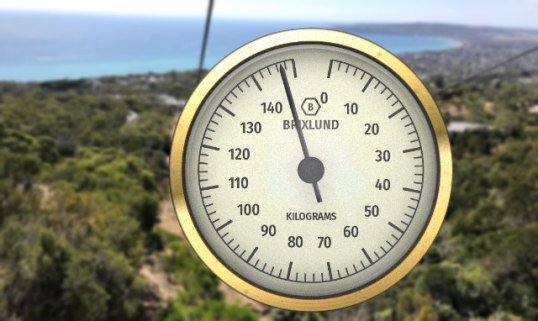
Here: 147 kg
